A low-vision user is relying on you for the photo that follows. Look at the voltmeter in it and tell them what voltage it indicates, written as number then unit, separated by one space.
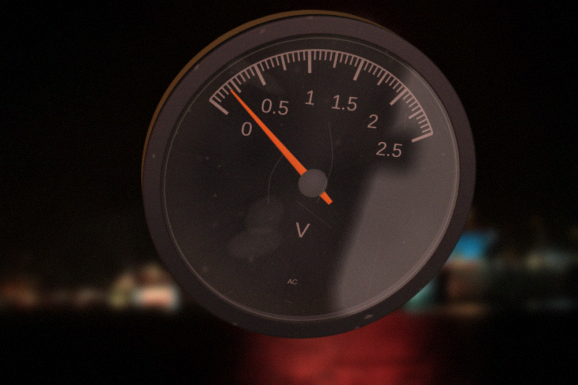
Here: 0.2 V
